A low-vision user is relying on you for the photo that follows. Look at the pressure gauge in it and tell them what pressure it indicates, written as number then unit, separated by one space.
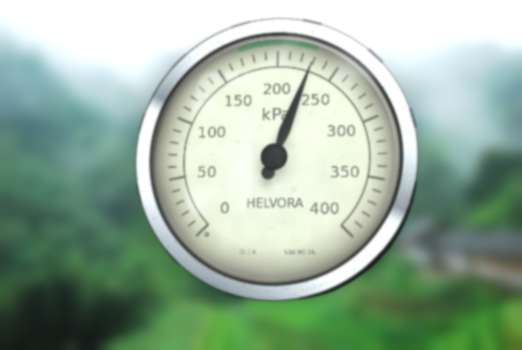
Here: 230 kPa
